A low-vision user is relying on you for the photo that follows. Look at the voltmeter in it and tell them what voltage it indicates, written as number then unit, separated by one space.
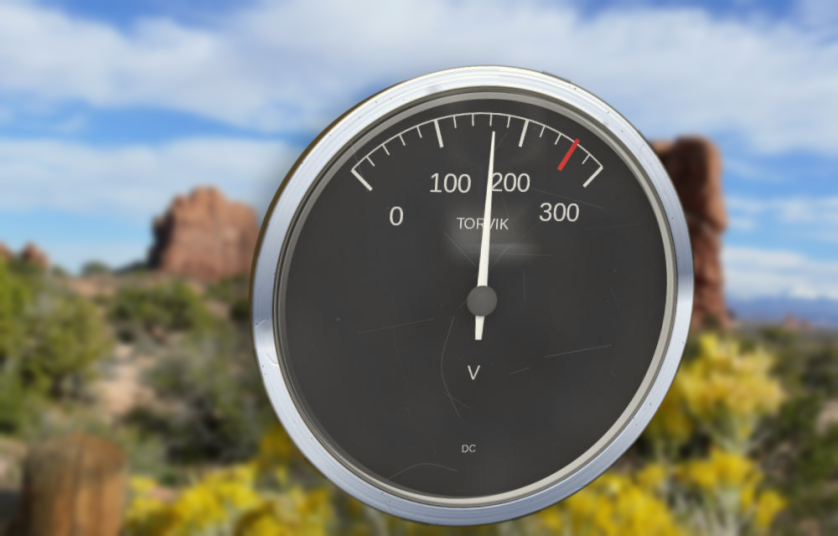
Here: 160 V
